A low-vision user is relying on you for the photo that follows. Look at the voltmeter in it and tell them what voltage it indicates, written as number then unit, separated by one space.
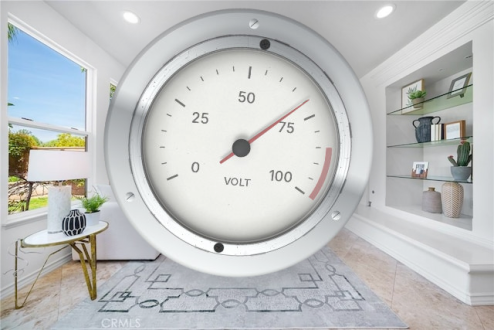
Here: 70 V
